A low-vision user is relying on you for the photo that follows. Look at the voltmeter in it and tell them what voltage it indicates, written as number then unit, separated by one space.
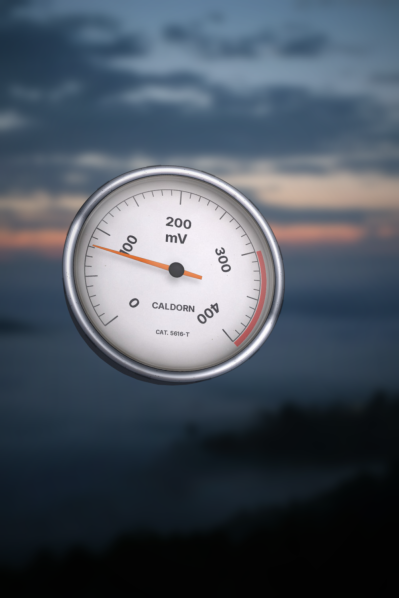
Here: 80 mV
